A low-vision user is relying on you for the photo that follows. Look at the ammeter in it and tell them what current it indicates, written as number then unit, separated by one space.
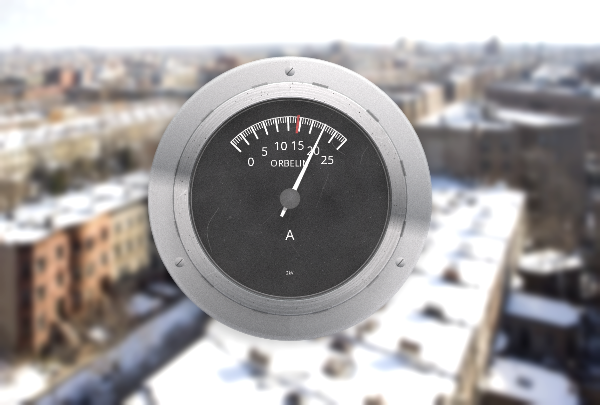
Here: 20 A
